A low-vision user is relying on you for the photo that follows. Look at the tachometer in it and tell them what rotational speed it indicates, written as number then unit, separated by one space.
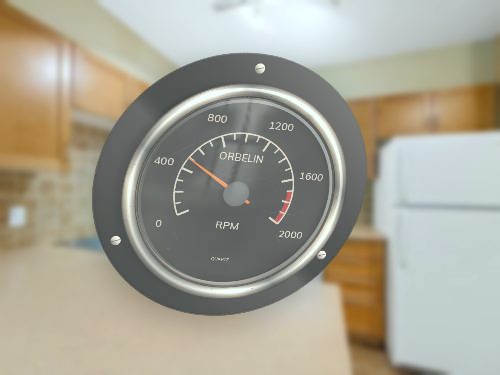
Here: 500 rpm
